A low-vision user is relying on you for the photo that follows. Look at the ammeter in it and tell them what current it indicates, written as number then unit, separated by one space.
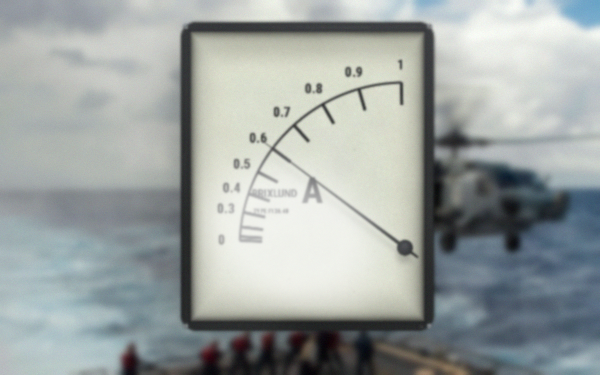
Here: 0.6 A
